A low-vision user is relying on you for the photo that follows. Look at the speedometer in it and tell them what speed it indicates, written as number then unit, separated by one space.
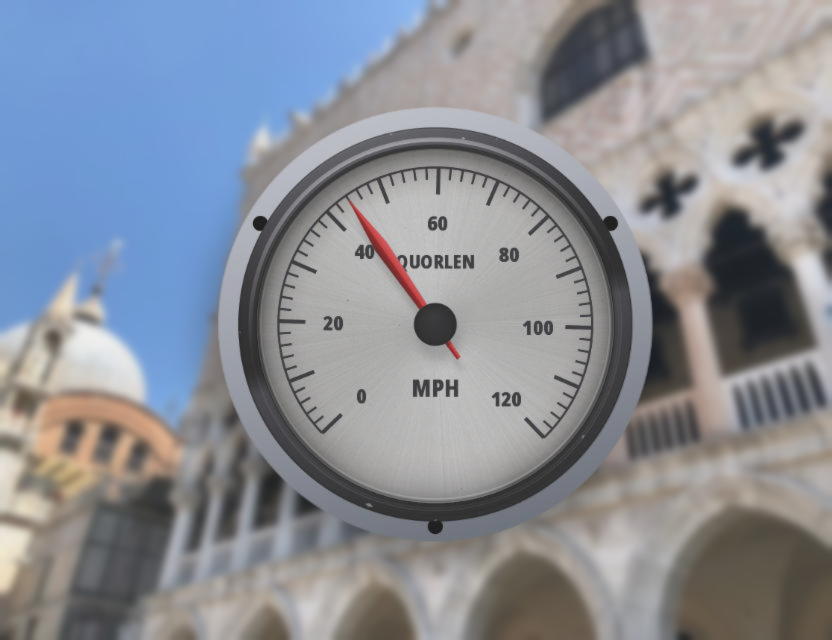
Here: 44 mph
